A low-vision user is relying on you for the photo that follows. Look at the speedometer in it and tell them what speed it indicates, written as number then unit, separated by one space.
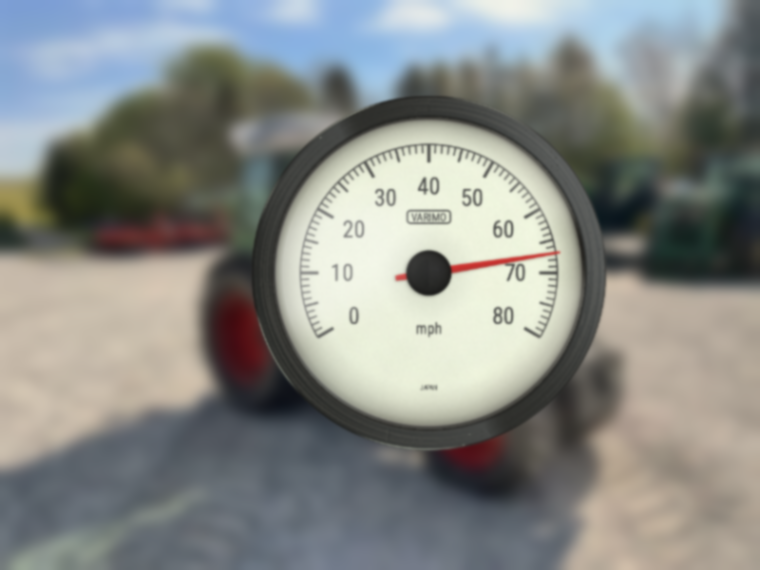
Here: 67 mph
